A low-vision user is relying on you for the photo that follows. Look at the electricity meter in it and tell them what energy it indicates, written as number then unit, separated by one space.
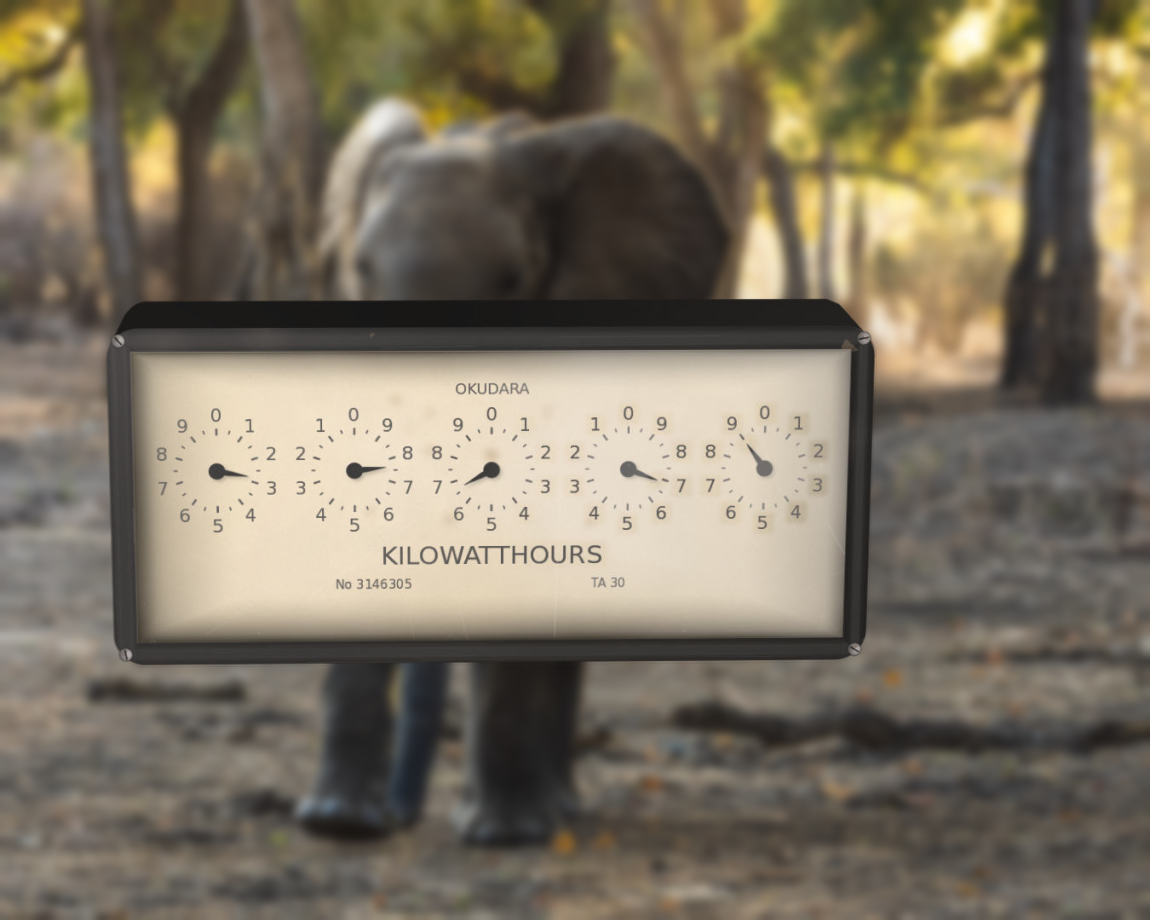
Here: 27669 kWh
